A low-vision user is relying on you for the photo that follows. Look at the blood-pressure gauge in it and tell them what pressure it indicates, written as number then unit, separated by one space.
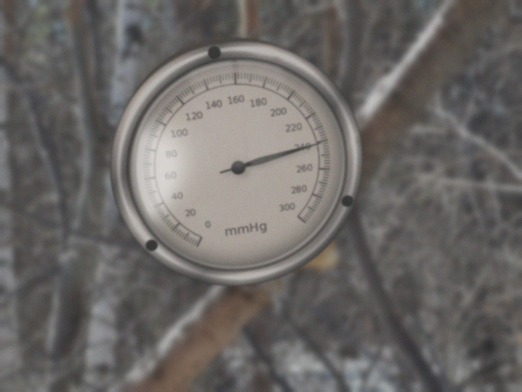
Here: 240 mmHg
